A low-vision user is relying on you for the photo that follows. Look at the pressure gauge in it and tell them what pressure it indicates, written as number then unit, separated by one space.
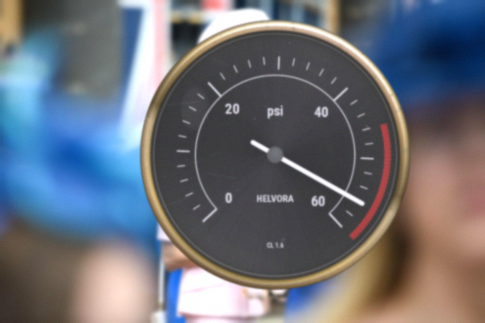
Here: 56 psi
